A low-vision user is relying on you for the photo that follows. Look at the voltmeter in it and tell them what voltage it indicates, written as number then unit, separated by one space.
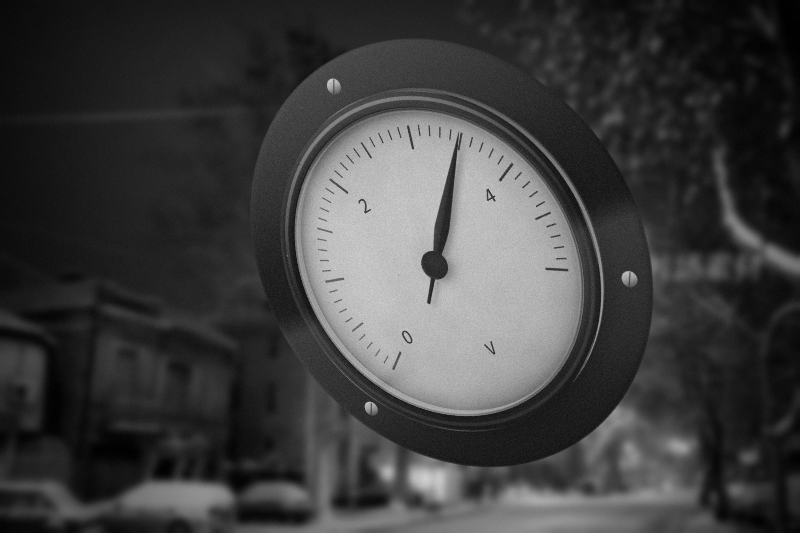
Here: 3.5 V
